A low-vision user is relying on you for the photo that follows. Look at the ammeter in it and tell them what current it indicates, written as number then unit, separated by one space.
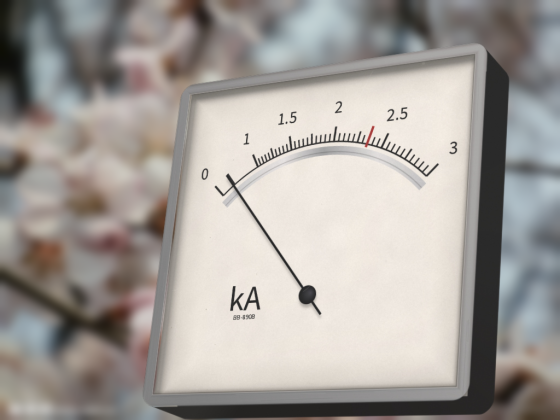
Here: 0.5 kA
